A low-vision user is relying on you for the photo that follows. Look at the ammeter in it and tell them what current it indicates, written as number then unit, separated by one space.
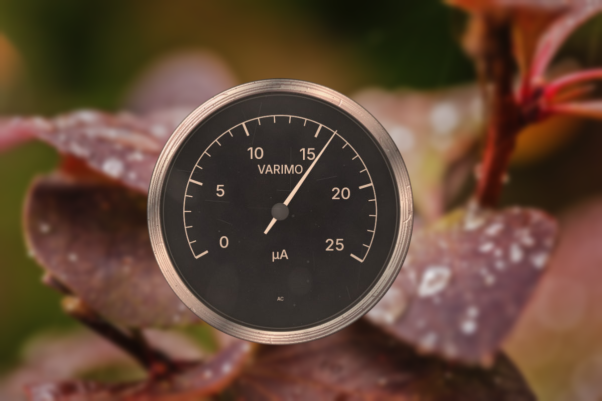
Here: 16 µA
